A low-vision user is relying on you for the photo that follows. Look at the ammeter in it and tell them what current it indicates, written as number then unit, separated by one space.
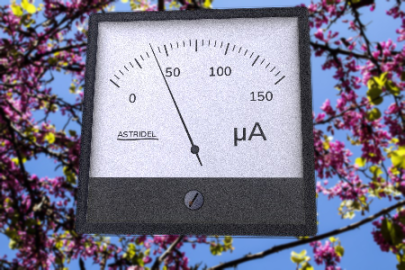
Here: 40 µA
